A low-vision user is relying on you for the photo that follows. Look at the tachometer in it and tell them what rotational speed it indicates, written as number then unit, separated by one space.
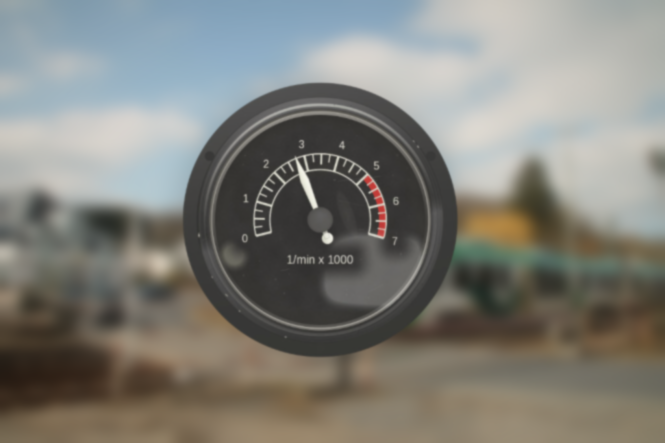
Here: 2750 rpm
